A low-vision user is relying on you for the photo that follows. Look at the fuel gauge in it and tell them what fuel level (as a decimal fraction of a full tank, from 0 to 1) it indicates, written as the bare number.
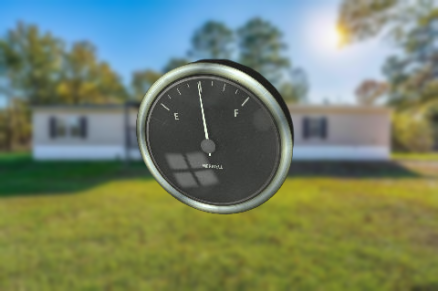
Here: 0.5
